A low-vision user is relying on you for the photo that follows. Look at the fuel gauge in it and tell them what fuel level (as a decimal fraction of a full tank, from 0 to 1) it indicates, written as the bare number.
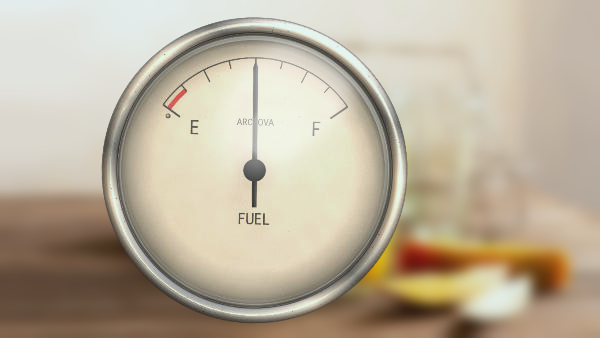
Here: 0.5
